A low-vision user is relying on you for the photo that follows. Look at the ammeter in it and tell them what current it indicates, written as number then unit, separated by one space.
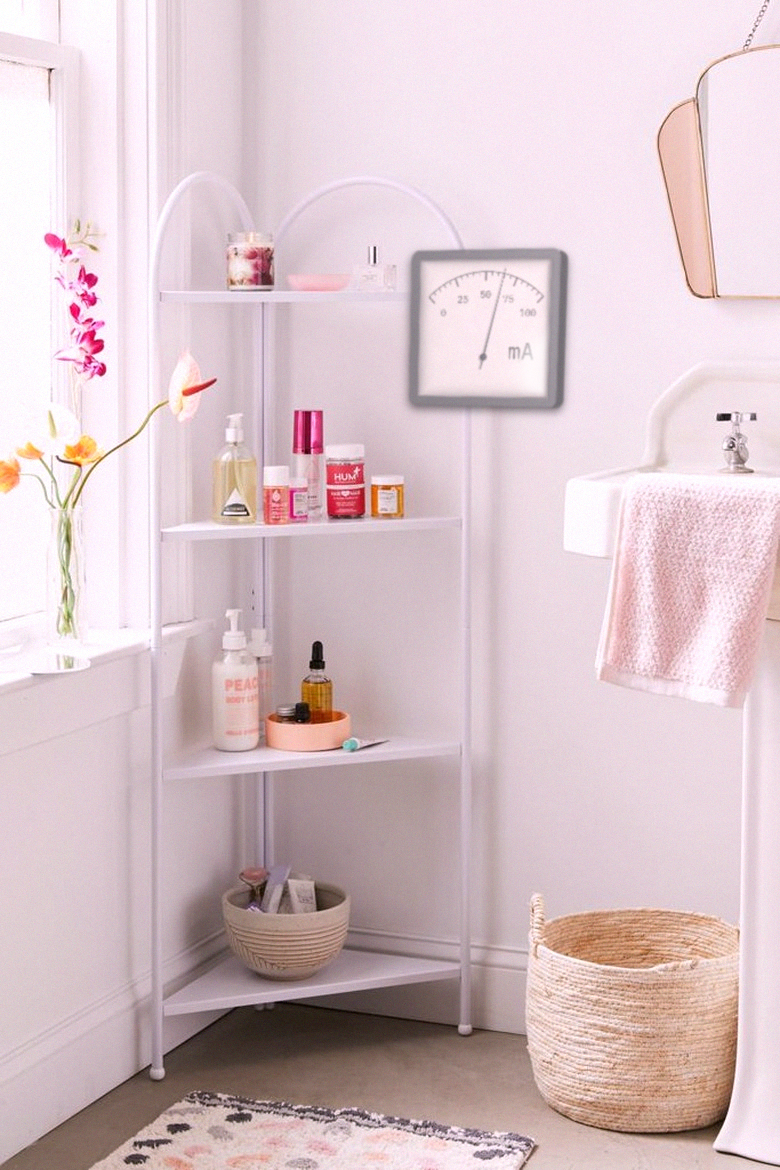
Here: 65 mA
